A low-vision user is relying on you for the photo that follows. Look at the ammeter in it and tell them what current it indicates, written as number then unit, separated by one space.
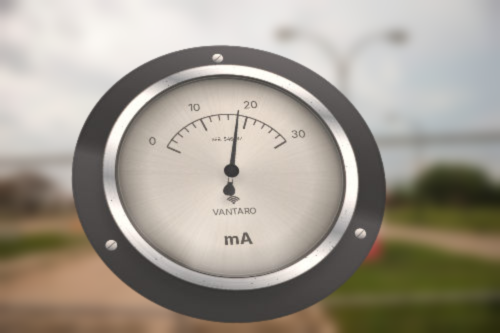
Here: 18 mA
